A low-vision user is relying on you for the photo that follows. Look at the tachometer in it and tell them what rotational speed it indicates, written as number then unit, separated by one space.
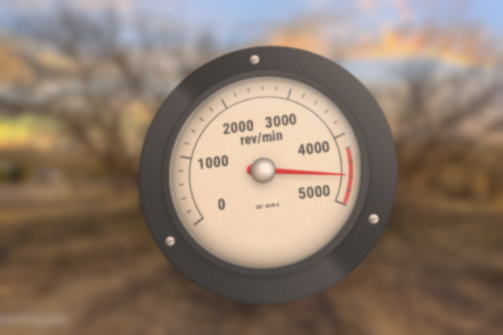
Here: 4600 rpm
